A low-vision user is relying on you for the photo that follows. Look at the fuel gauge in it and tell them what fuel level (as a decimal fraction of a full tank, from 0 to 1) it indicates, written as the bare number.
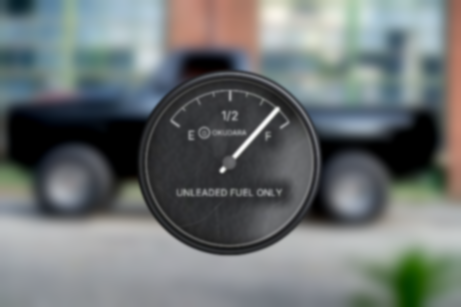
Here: 0.875
